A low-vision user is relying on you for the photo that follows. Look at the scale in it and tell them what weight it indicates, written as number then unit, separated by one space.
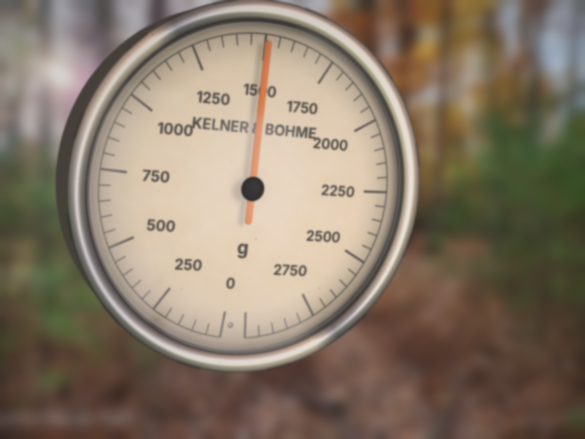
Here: 1500 g
